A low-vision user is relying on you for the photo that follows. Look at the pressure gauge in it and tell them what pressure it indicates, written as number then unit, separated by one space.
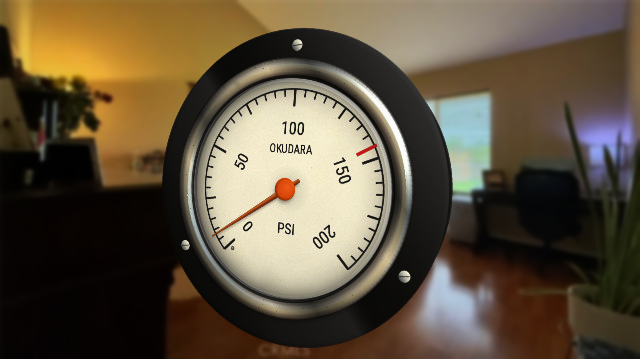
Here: 7.5 psi
